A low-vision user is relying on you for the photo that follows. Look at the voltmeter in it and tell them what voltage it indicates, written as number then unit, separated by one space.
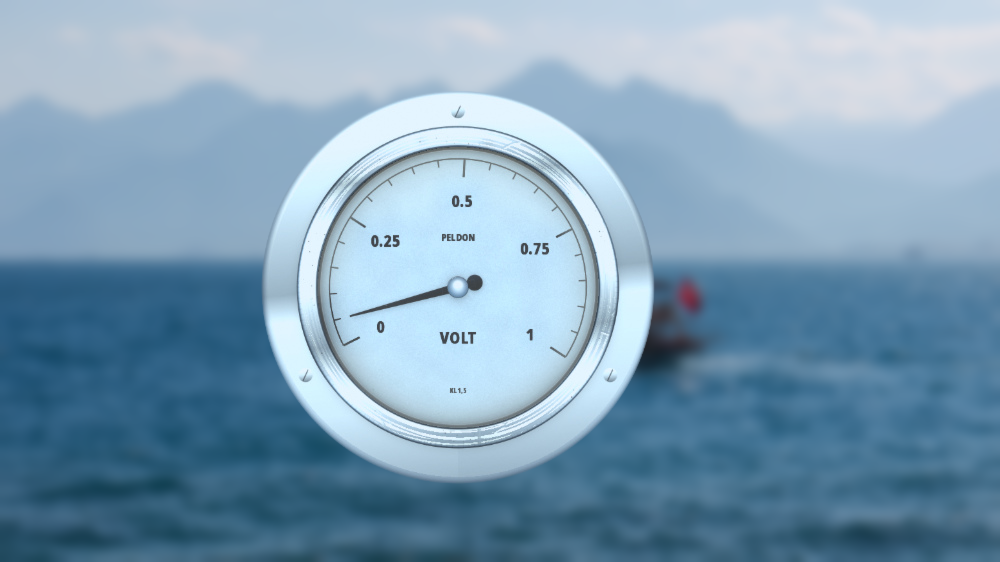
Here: 0.05 V
